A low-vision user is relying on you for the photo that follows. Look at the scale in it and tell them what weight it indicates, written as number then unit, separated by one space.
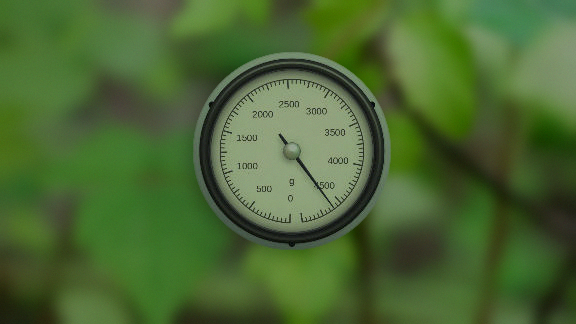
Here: 4600 g
